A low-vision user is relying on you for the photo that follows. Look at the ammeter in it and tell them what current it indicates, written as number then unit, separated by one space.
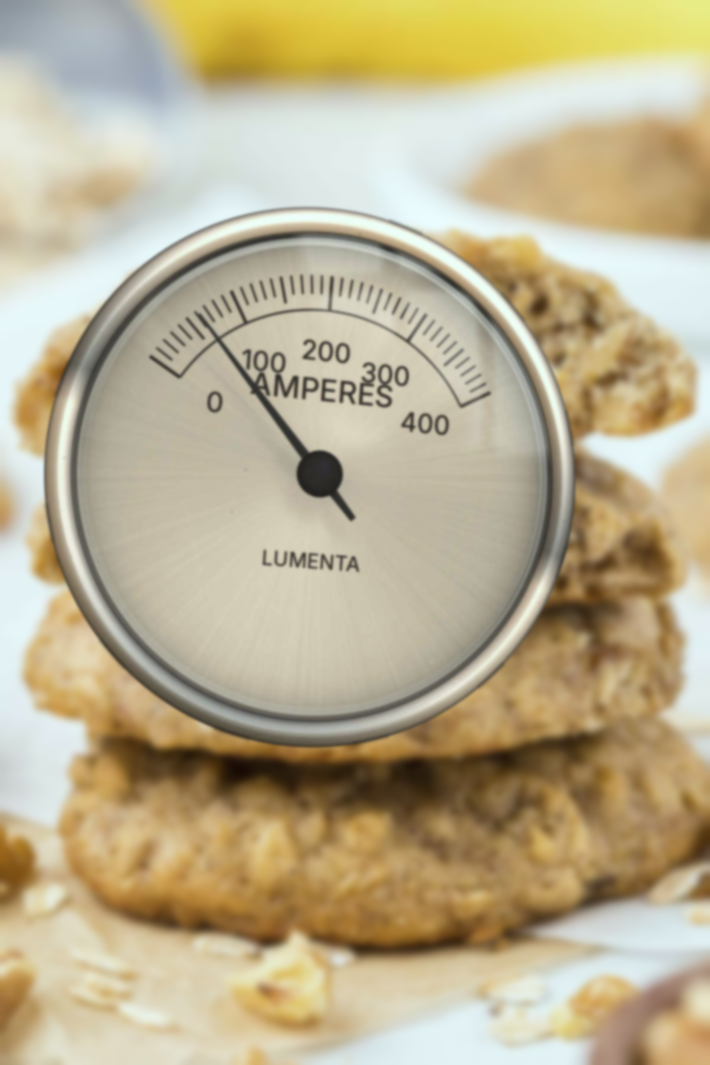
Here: 60 A
